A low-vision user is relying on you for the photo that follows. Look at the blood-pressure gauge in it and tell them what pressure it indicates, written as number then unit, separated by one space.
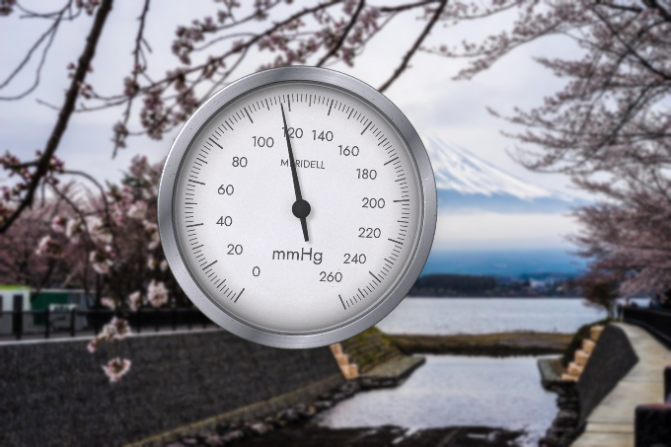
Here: 116 mmHg
